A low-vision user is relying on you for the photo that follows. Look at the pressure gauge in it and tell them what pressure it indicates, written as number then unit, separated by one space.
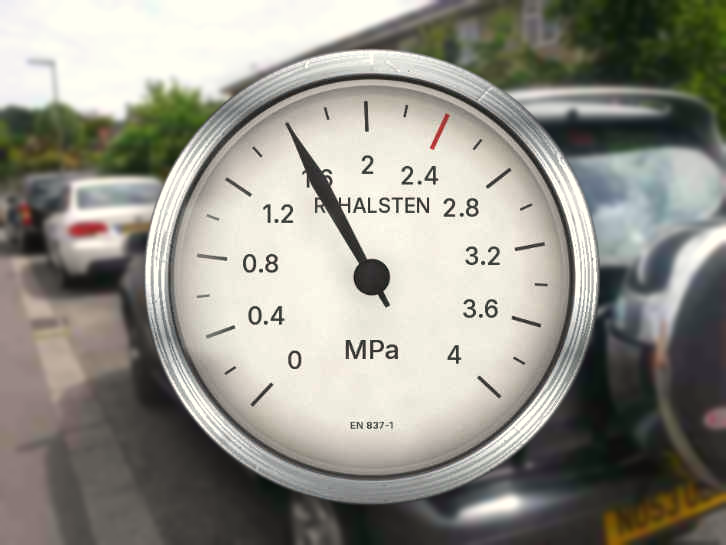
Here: 1.6 MPa
